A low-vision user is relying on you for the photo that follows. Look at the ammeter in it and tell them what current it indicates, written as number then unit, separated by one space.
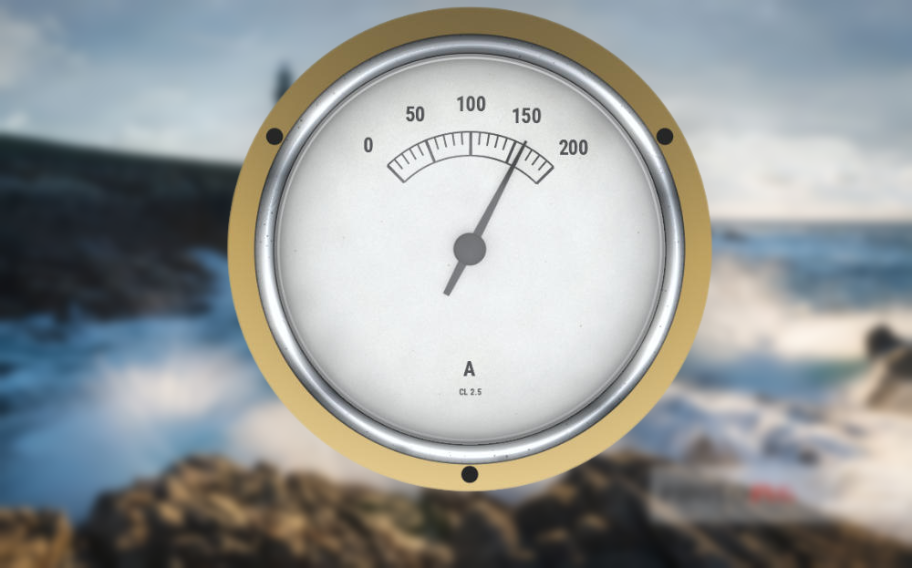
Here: 160 A
